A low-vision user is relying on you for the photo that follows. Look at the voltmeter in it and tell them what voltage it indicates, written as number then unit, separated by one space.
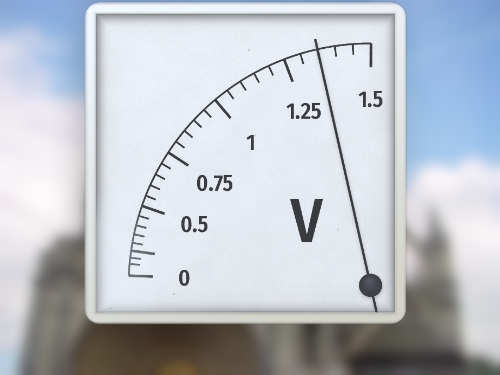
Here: 1.35 V
